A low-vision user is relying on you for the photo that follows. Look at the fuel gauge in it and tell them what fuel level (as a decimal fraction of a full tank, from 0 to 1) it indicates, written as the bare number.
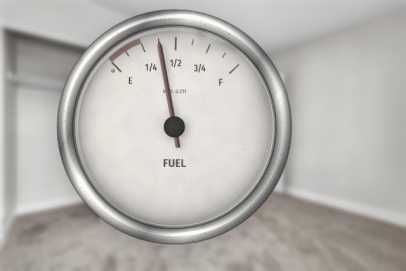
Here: 0.375
